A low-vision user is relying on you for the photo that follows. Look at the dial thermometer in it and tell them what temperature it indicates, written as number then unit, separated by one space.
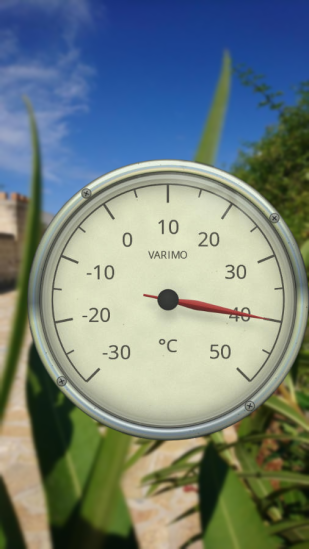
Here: 40 °C
